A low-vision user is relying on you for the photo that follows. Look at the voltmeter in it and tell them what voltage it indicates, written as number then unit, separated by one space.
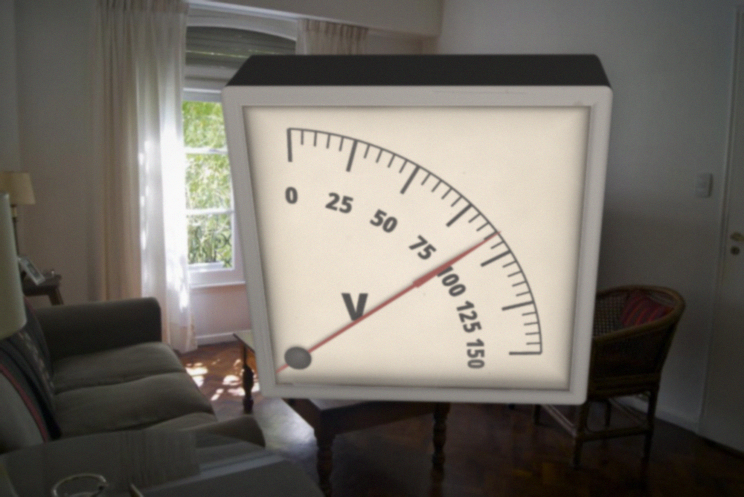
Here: 90 V
